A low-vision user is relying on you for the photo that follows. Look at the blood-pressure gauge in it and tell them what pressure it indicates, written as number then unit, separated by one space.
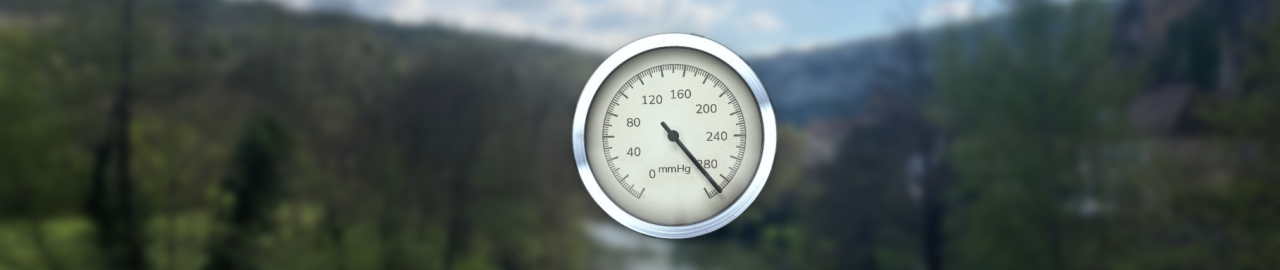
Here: 290 mmHg
